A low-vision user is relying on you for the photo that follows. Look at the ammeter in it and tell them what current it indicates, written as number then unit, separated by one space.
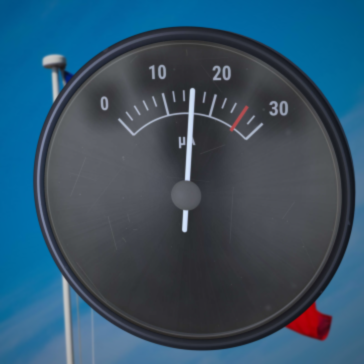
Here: 16 µA
